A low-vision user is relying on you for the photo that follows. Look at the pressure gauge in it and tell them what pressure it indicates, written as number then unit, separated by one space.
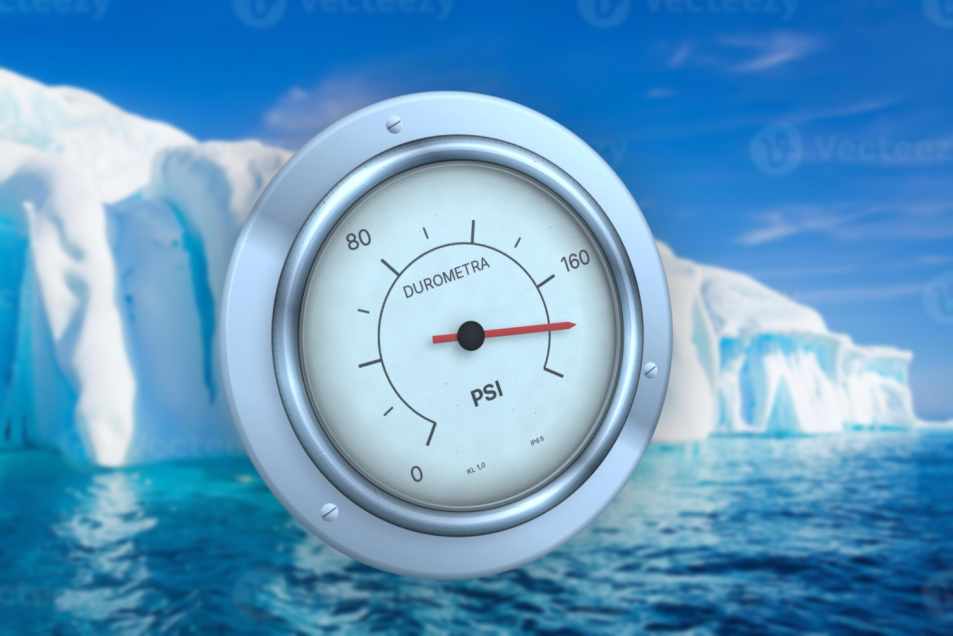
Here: 180 psi
